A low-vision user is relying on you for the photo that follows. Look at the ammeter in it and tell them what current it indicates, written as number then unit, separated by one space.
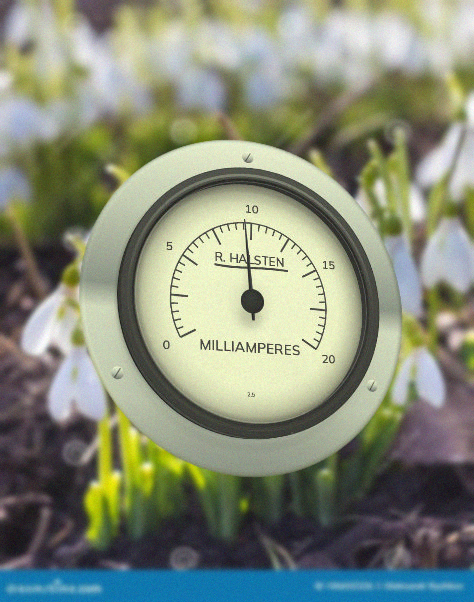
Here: 9.5 mA
